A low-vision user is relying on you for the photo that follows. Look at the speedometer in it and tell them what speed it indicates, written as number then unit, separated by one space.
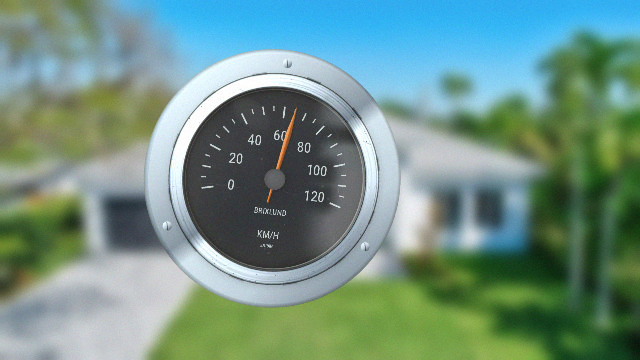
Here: 65 km/h
